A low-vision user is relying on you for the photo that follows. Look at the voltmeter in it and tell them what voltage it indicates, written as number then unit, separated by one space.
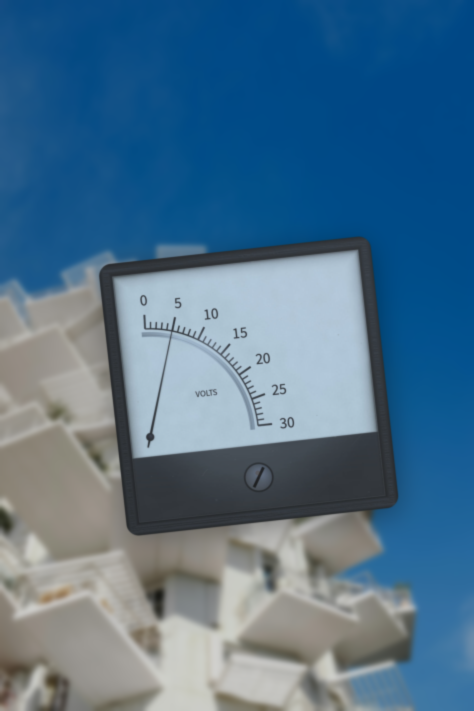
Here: 5 V
